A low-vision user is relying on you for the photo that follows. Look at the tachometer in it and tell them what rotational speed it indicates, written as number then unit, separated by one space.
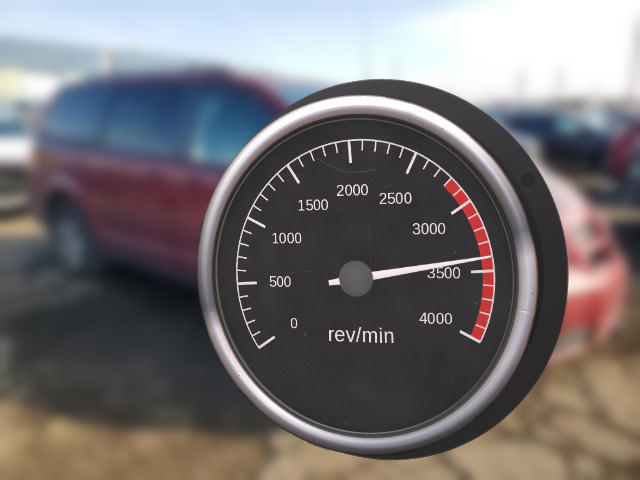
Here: 3400 rpm
